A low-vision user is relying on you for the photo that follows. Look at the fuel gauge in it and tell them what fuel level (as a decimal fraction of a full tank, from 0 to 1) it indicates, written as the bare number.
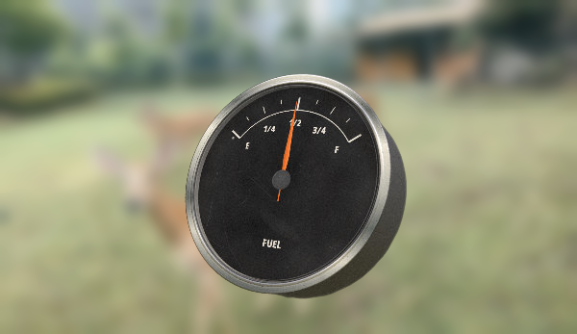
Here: 0.5
